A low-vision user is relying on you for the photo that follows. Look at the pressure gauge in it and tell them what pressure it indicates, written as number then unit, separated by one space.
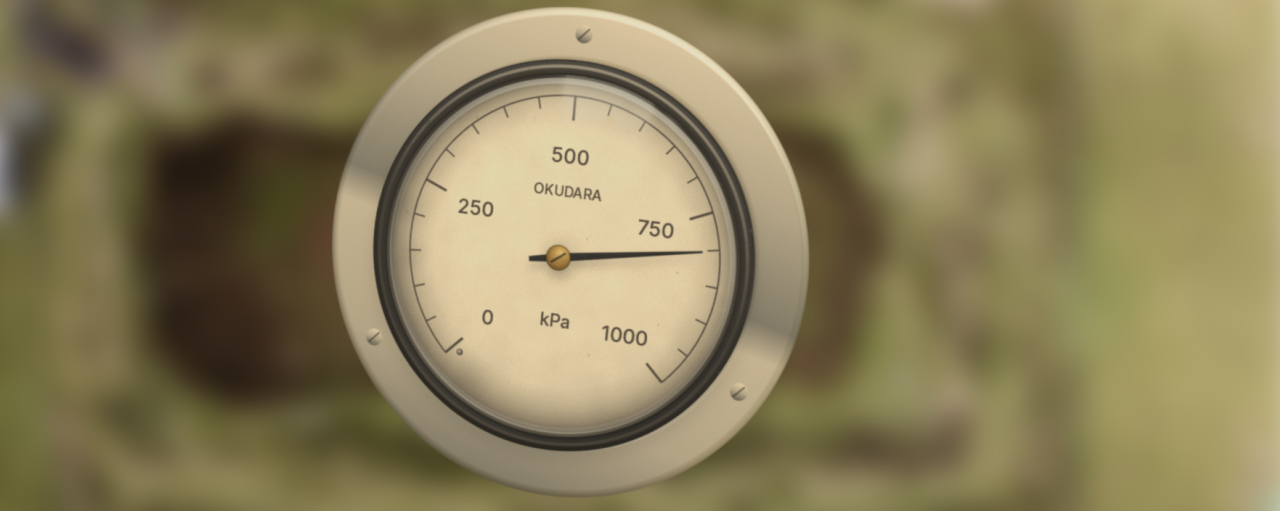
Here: 800 kPa
